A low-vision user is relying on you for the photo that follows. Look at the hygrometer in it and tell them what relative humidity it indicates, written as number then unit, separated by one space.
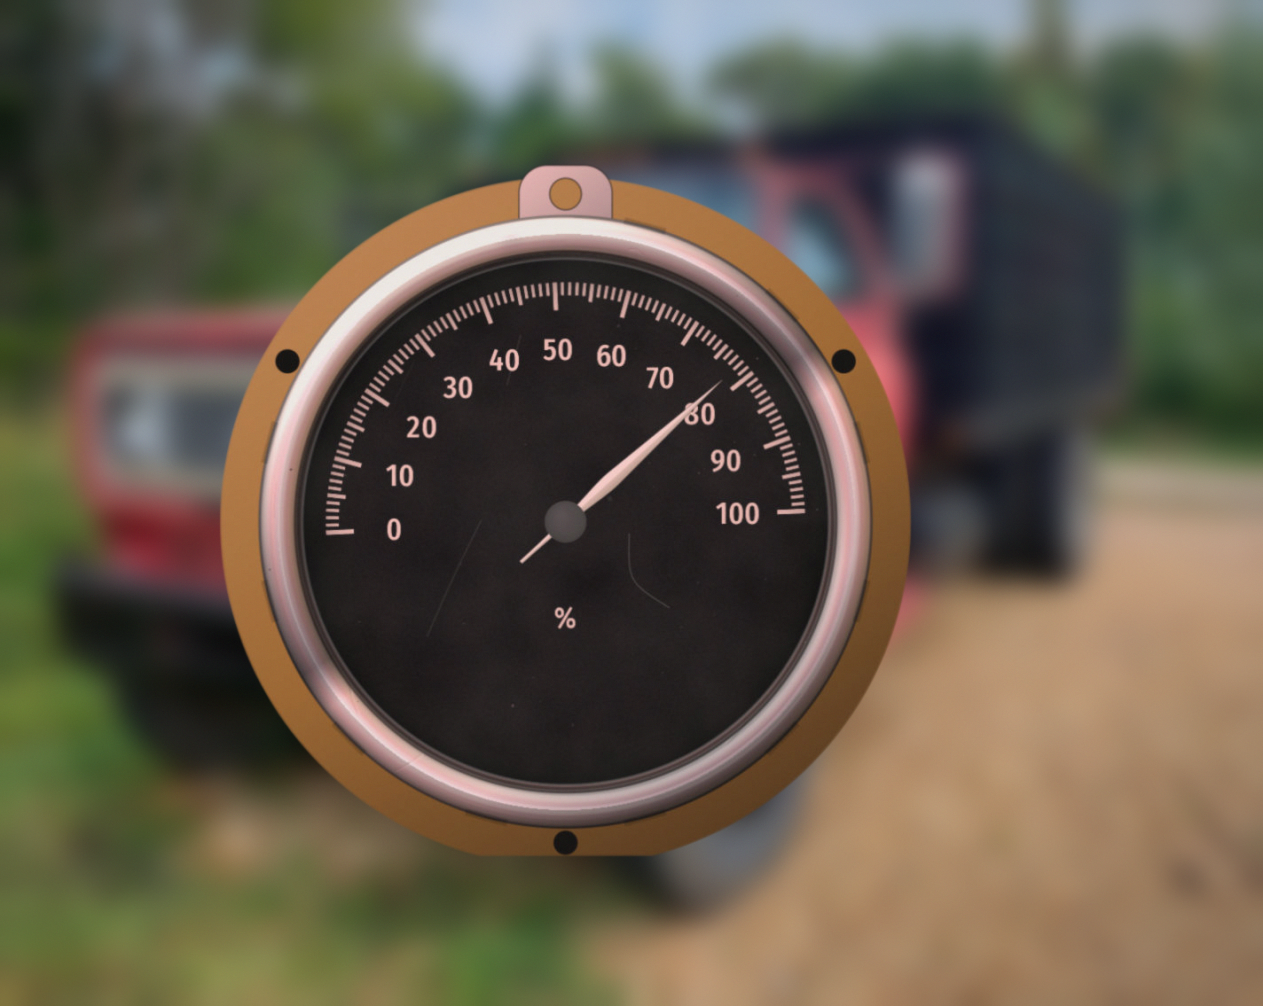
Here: 78 %
